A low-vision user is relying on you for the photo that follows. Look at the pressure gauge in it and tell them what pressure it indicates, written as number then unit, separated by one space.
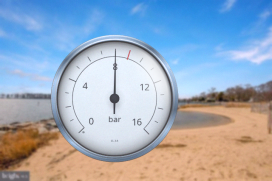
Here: 8 bar
